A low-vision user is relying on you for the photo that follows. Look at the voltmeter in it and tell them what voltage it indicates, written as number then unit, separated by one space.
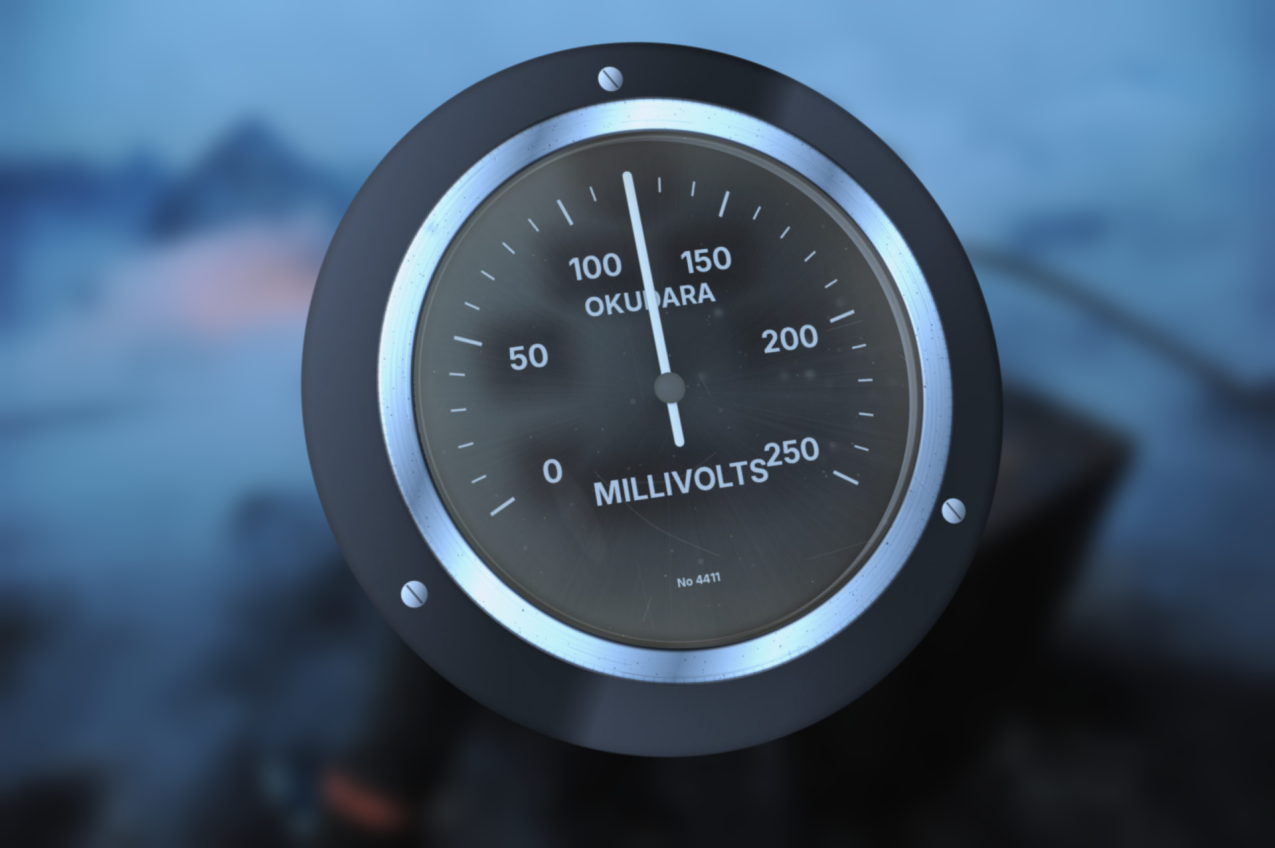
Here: 120 mV
